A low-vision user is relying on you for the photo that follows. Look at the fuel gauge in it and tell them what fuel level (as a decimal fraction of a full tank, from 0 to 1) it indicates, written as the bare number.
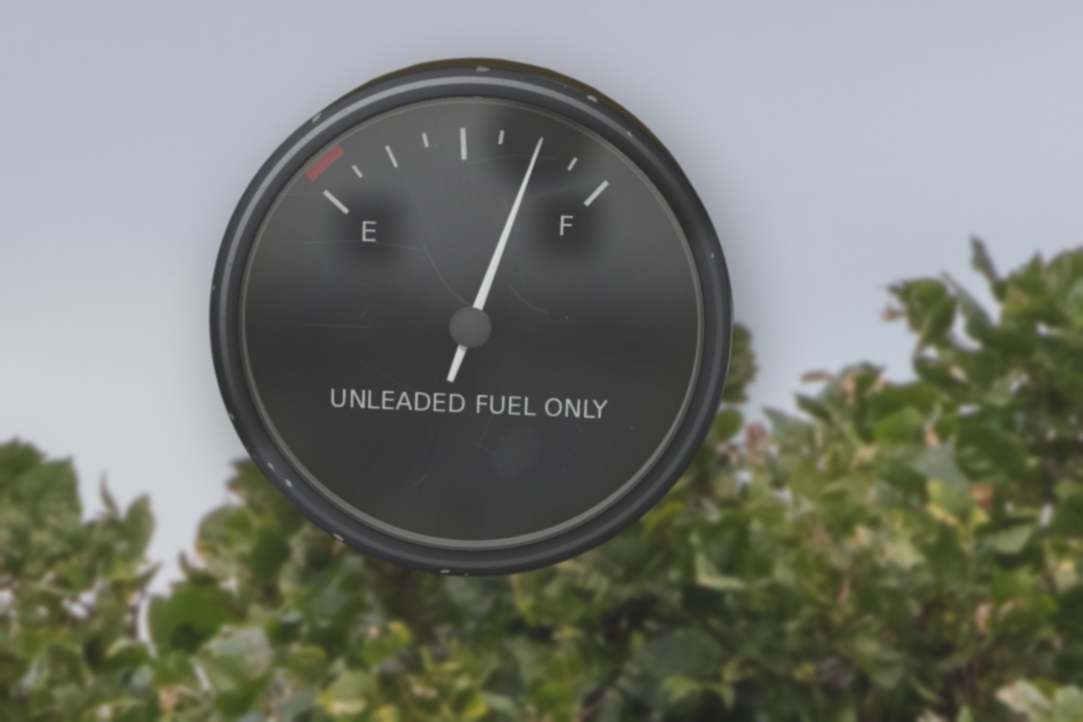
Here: 0.75
